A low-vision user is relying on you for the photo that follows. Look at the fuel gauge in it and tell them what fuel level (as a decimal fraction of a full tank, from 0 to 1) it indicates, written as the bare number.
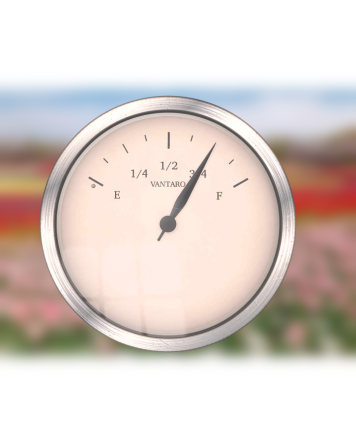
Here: 0.75
